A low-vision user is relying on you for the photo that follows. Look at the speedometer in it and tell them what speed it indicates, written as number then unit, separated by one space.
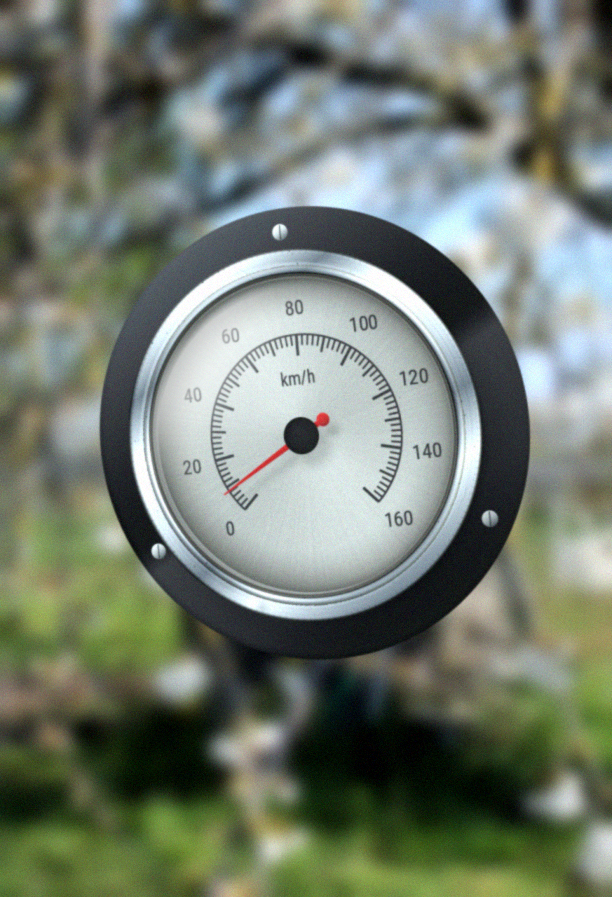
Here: 8 km/h
